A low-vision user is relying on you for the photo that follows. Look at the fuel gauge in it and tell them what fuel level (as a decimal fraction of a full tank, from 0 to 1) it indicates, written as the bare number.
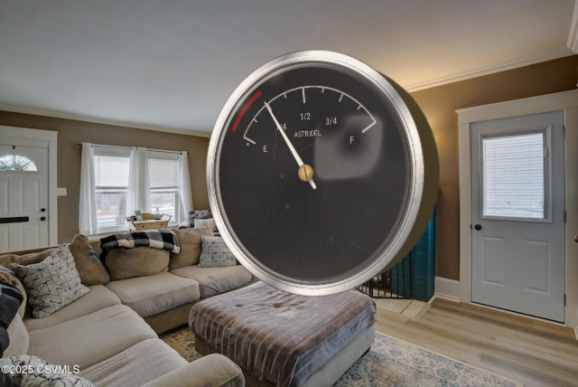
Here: 0.25
